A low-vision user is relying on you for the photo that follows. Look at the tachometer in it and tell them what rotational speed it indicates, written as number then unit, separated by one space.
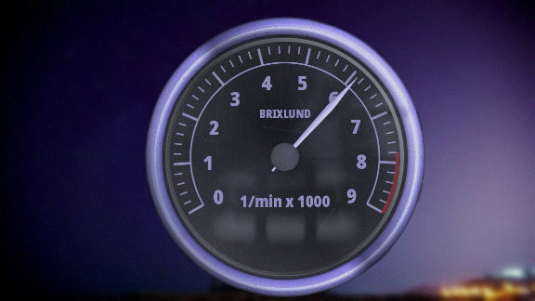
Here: 6100 rpm
